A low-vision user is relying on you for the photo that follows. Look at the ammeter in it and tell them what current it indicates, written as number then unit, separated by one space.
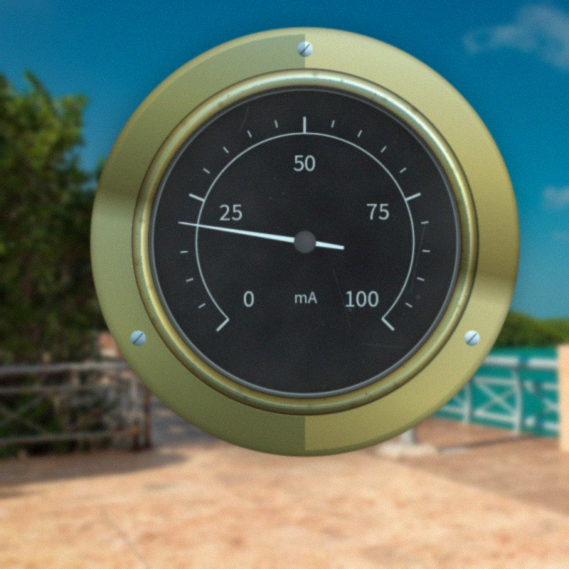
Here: 20 mA
